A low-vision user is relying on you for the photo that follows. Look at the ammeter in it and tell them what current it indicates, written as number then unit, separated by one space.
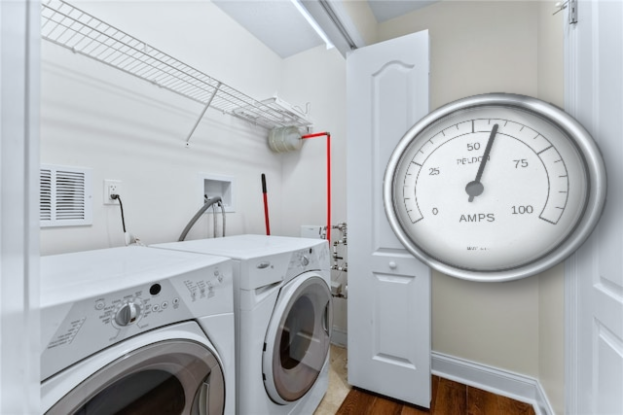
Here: 57.5 A
